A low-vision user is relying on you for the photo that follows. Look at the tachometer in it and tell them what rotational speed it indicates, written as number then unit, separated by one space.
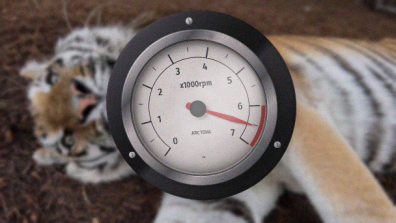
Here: 6500 rpm
